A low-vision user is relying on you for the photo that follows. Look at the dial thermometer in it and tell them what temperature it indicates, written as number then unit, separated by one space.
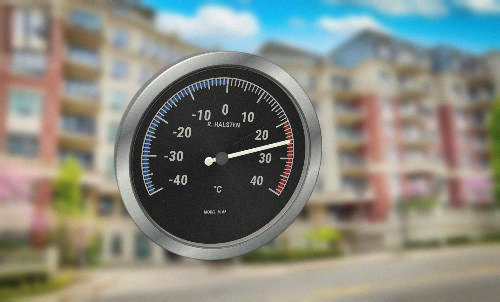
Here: 25 °C
